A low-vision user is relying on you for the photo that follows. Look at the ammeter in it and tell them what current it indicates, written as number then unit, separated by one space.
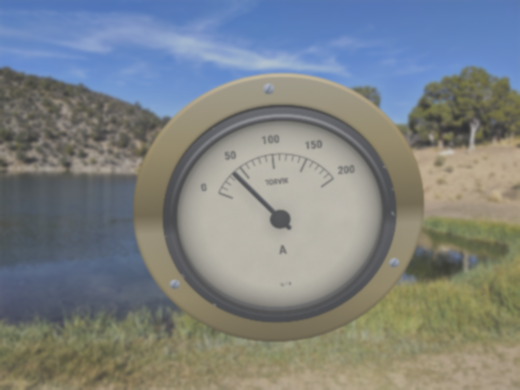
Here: 40 A
